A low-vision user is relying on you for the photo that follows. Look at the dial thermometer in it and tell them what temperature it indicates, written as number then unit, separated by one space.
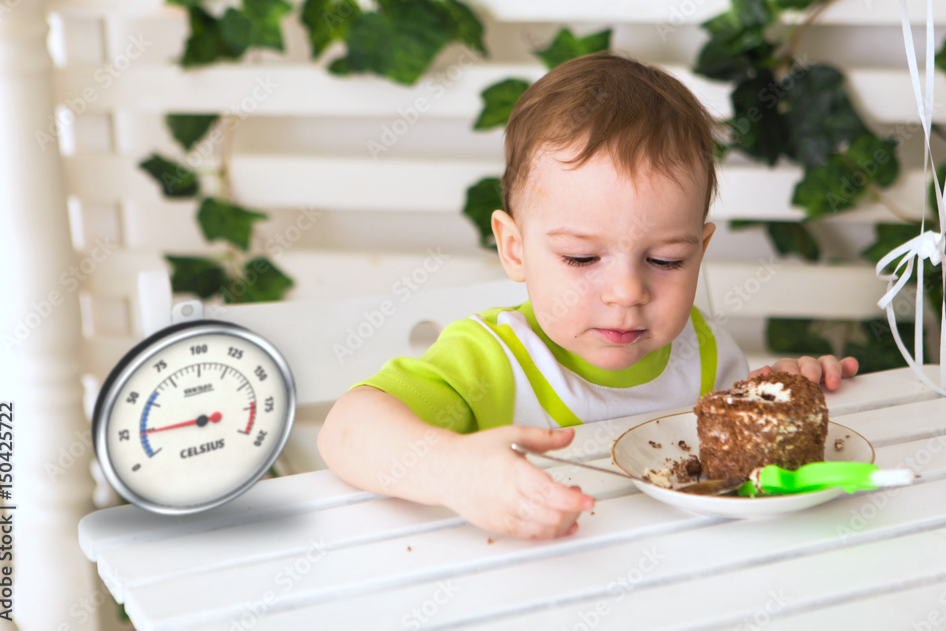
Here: 25 °C
